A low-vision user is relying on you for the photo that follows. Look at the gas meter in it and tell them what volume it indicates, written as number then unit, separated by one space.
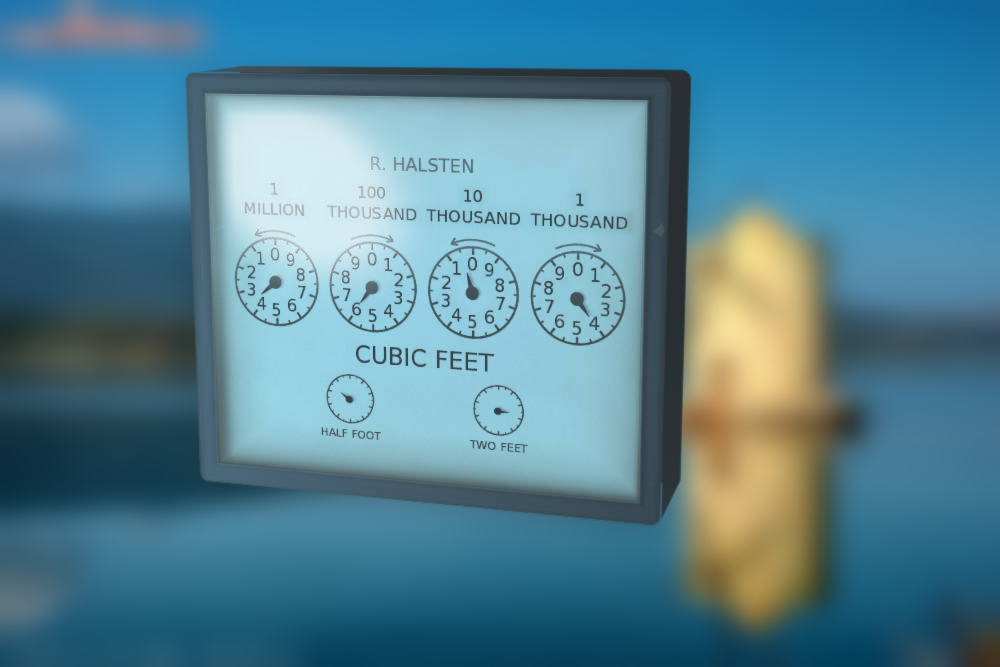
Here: 360400 ft³
